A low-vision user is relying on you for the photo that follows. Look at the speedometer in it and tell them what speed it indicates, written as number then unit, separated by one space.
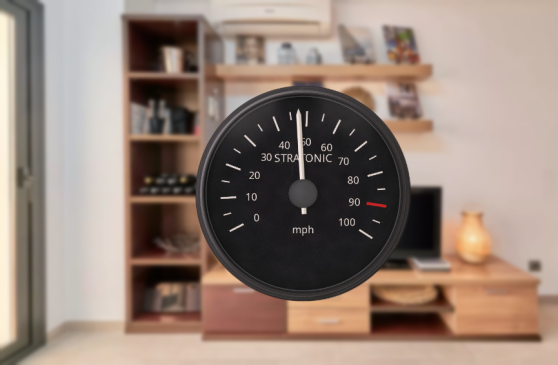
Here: 47.5 mph
